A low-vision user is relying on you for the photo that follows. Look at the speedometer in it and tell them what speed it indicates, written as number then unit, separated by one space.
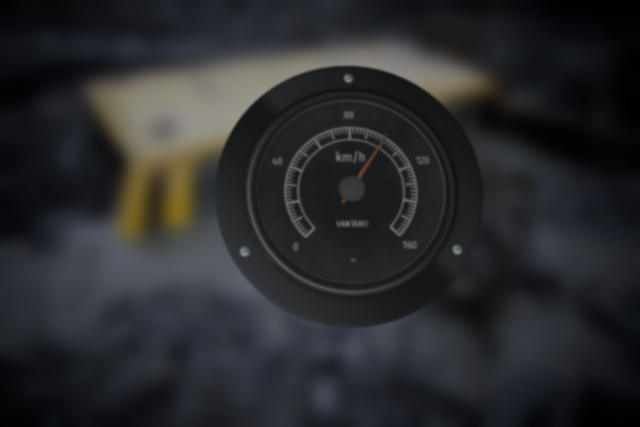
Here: 100 km/h
